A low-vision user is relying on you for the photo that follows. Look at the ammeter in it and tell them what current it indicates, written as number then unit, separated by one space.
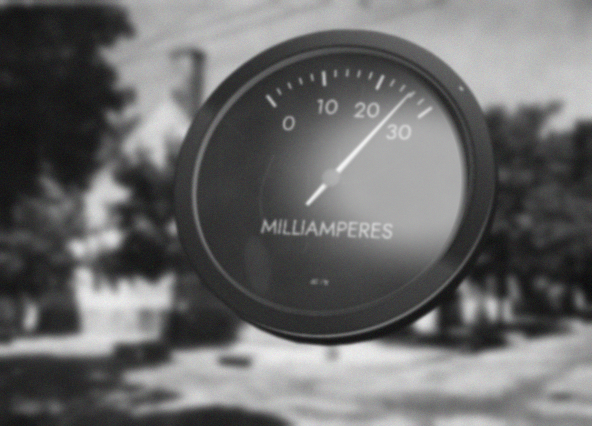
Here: 26 mA
